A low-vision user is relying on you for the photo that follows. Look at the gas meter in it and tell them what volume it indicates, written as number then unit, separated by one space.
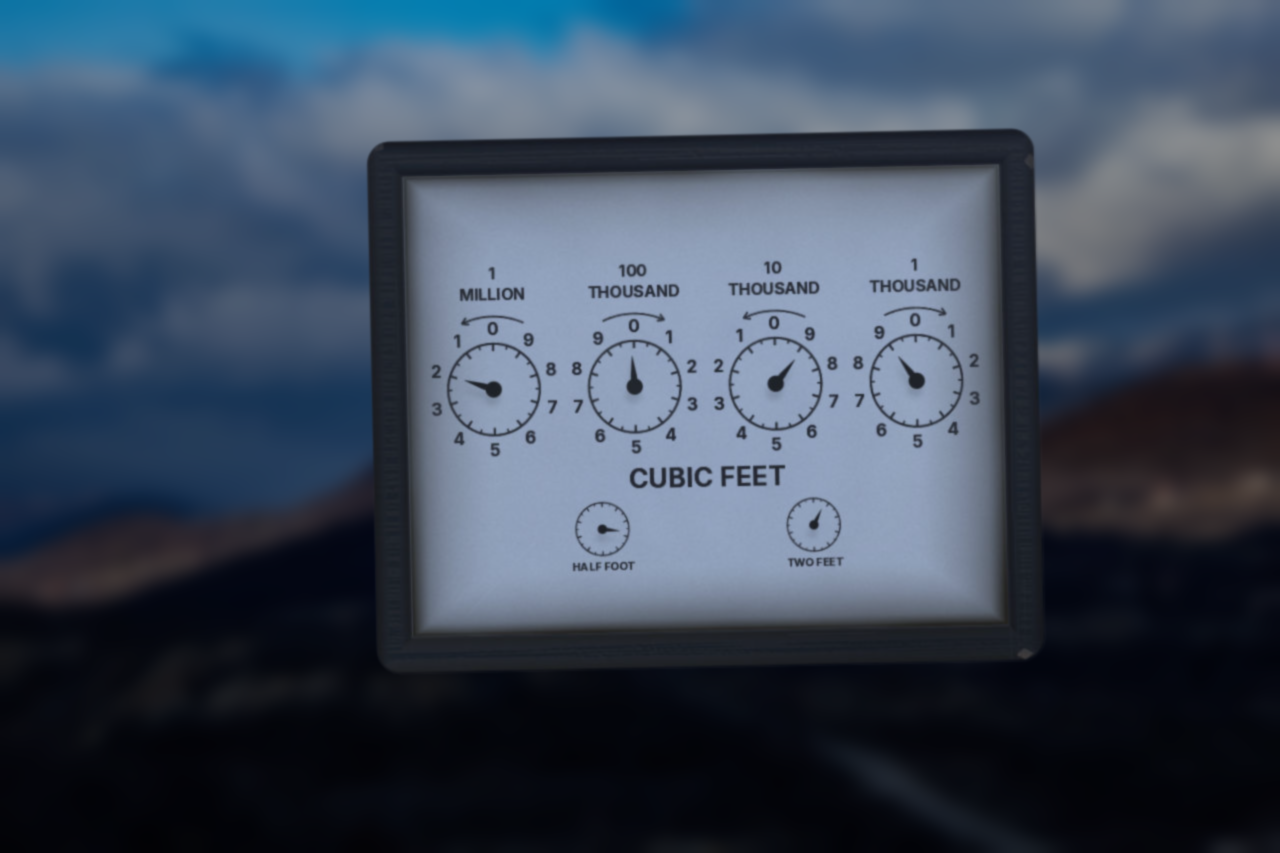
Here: 198900 ft³
